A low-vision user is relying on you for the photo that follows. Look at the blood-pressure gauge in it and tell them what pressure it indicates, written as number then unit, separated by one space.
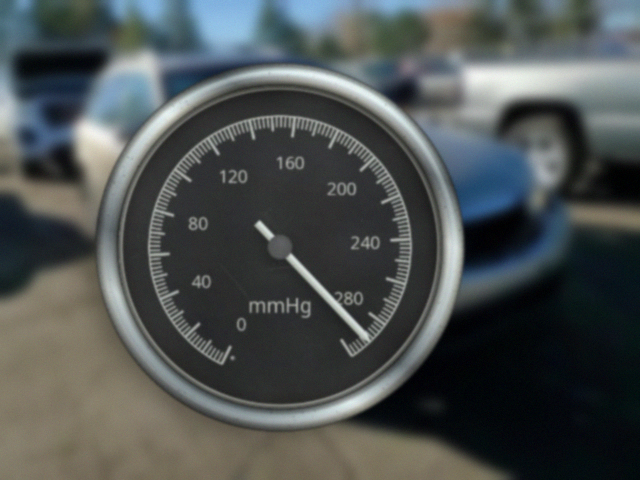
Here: 290 mmHg
